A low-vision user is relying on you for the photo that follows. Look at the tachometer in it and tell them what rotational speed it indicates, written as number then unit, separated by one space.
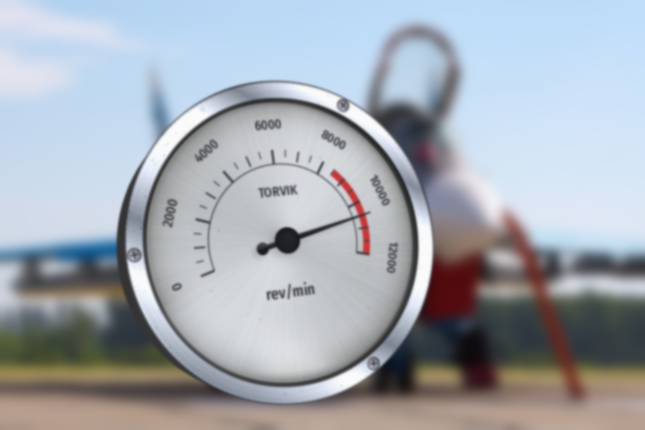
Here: 10500 rpm
